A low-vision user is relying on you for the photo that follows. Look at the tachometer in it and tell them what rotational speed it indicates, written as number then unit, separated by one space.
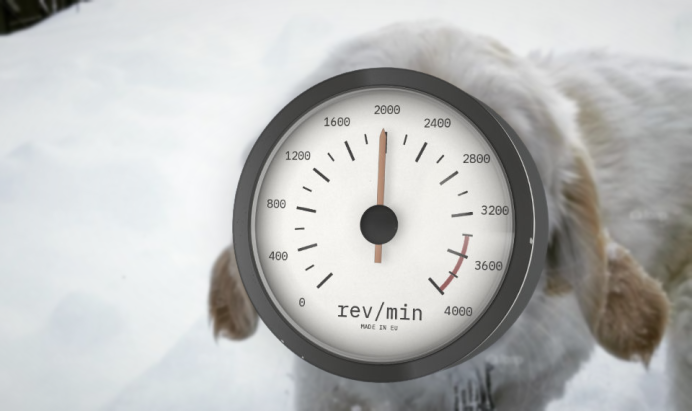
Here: 2000 rpm
